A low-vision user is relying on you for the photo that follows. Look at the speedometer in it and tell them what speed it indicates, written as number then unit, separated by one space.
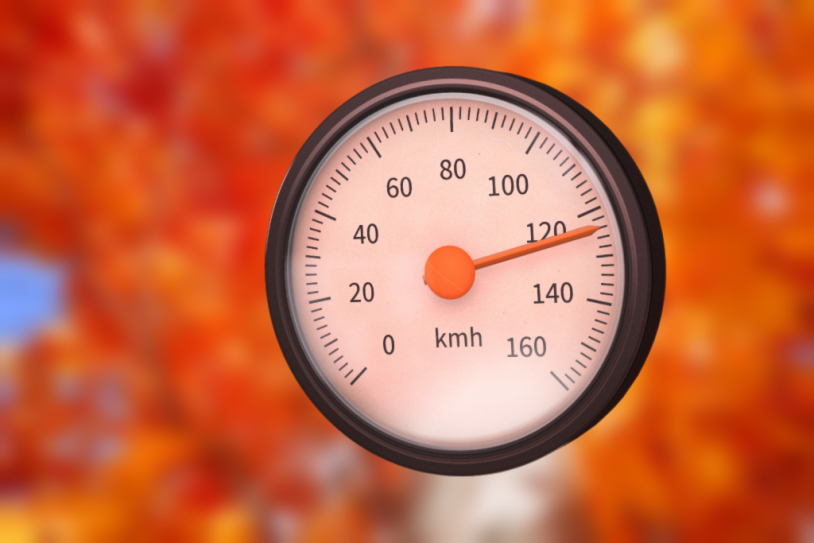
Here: 124 km/h
